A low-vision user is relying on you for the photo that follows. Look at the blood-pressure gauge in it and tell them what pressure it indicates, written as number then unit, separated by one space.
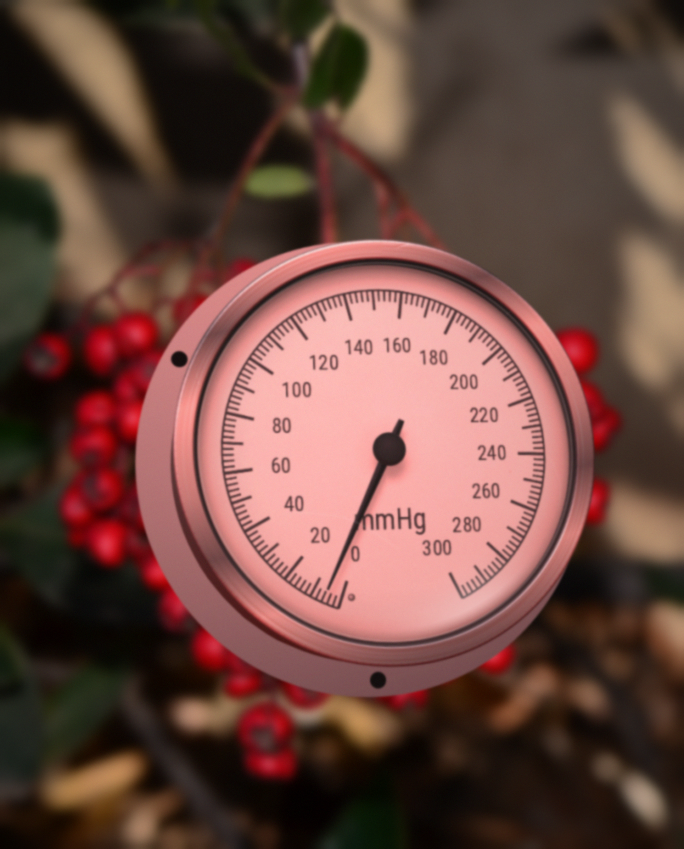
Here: 6 mmHg
